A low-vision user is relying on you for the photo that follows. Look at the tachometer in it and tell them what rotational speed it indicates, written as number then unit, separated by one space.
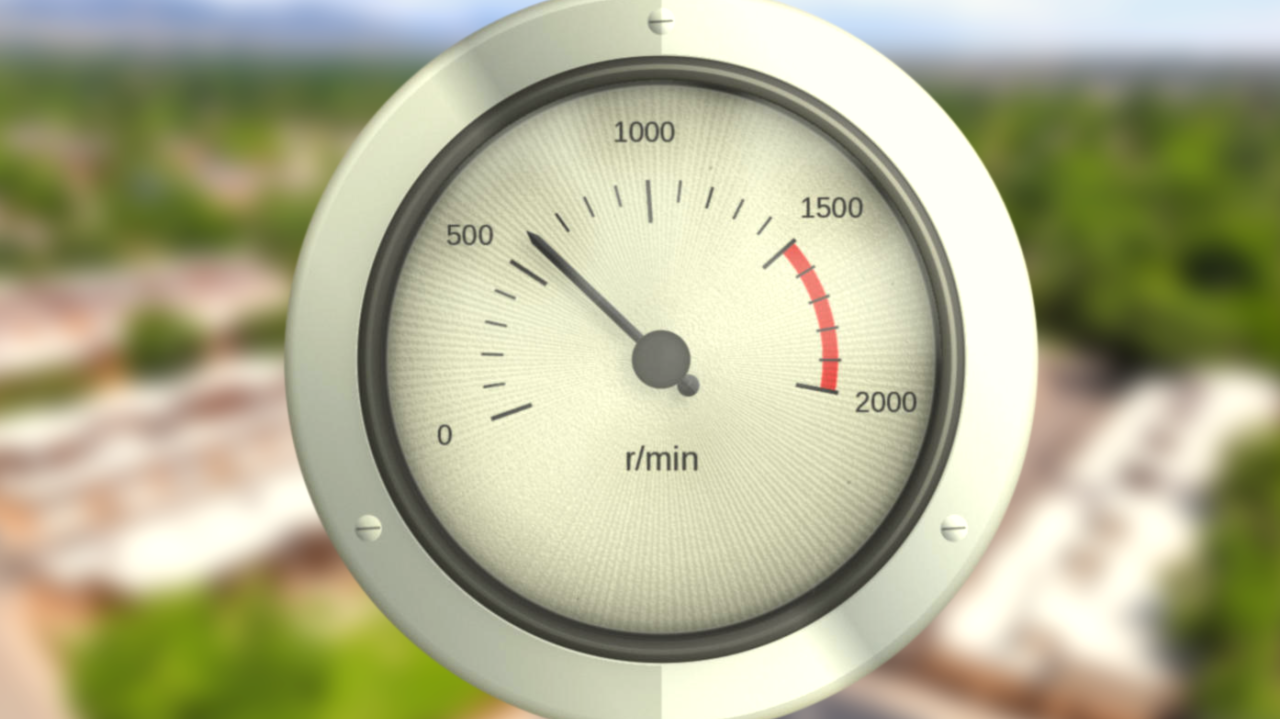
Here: 600 rpm
